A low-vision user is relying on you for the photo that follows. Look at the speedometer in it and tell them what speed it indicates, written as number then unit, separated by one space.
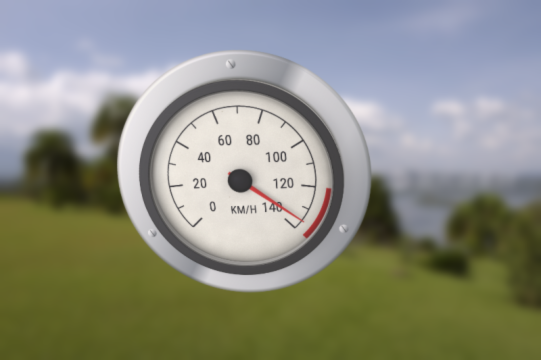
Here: 135 km/h
